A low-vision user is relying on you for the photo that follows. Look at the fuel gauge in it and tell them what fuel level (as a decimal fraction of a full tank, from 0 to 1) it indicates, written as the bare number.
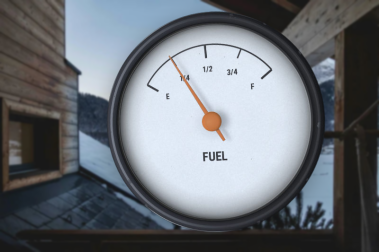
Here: 0.25
